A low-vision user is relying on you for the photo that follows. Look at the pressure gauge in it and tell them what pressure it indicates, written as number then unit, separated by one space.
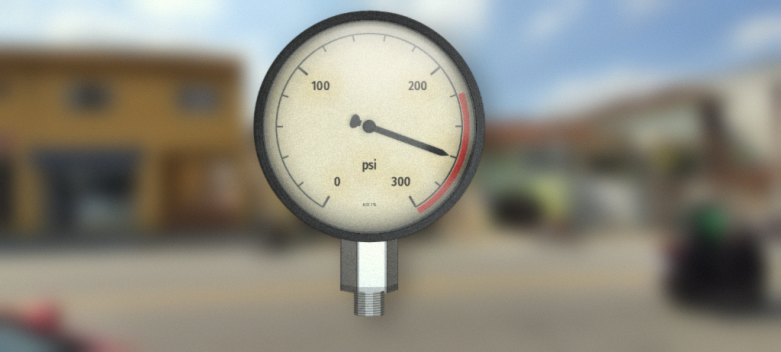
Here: 260 psi
